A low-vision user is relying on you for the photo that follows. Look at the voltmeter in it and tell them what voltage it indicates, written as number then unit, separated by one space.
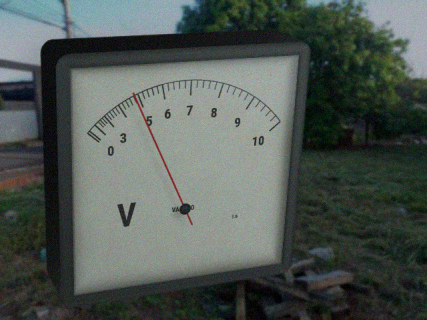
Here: 4.8 V
